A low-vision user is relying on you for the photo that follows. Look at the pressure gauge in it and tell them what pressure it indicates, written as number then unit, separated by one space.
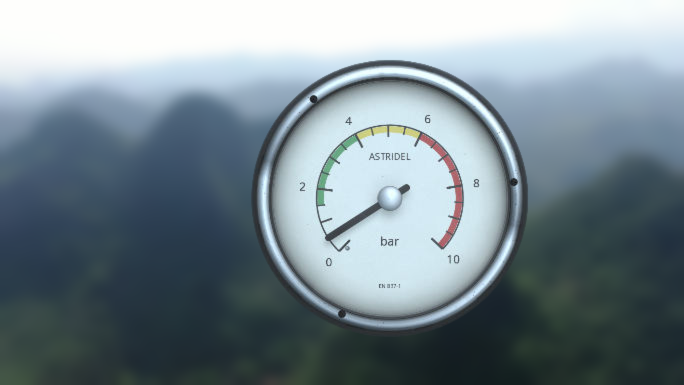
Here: 0.5 bar
